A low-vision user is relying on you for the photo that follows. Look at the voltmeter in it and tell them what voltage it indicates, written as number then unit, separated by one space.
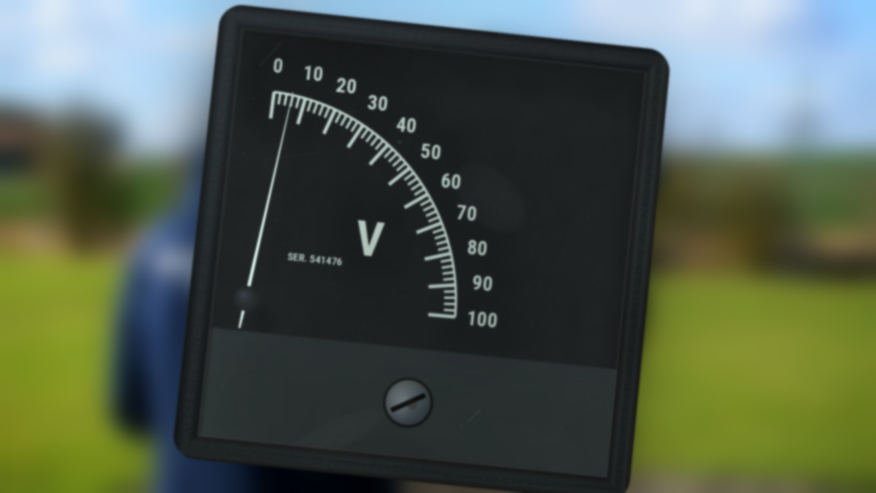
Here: 6 V
